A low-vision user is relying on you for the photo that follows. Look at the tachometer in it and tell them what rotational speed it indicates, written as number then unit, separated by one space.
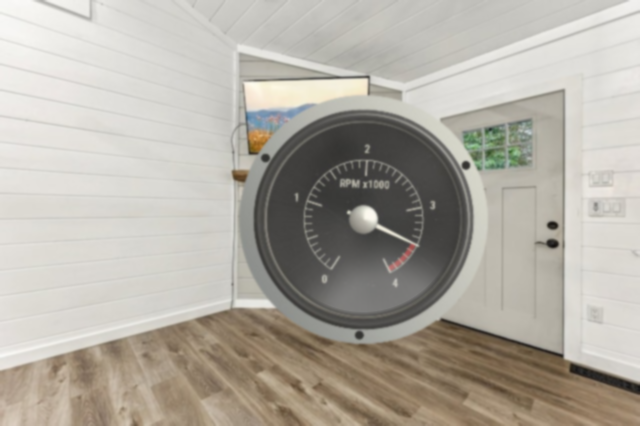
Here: 3500 rpm
